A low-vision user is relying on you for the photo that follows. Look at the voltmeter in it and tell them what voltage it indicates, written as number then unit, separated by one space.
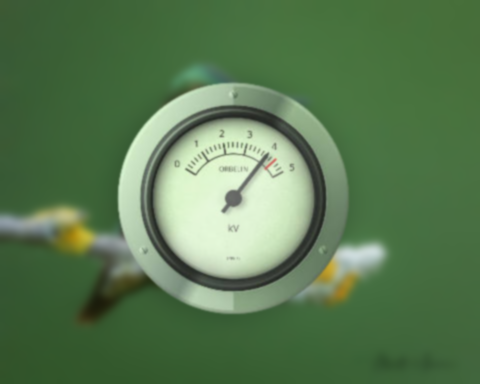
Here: 4 kV
